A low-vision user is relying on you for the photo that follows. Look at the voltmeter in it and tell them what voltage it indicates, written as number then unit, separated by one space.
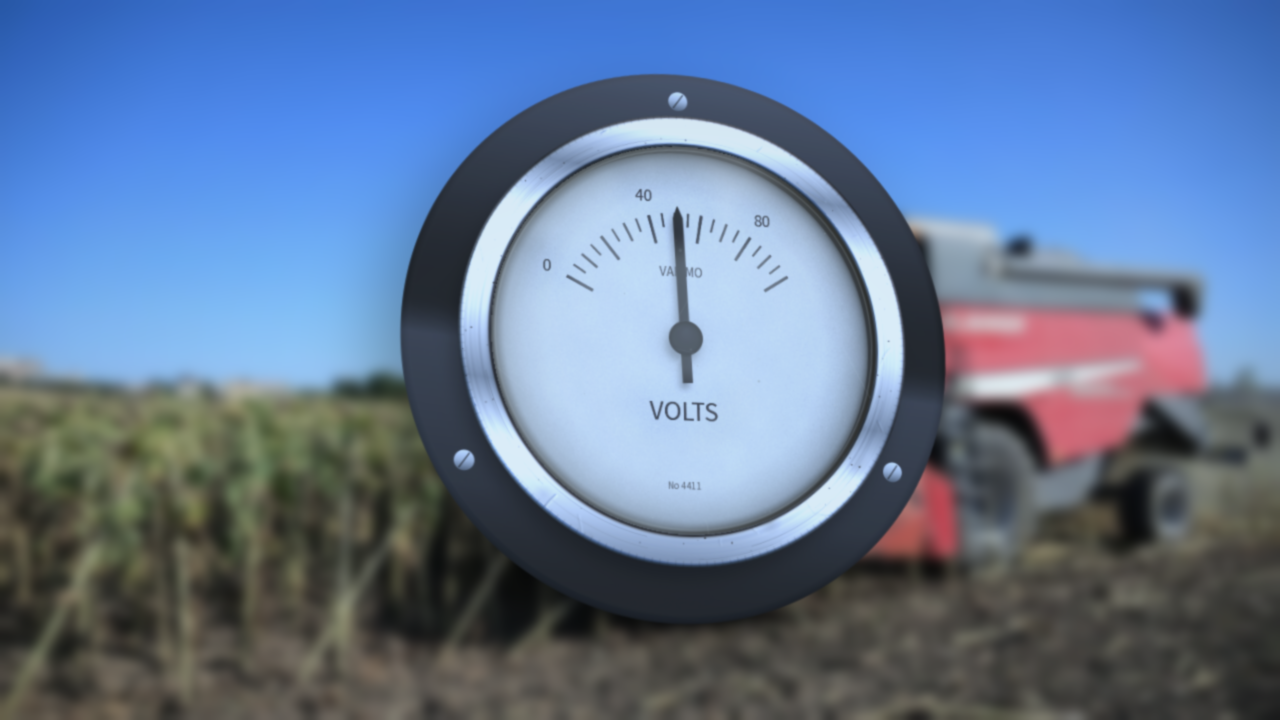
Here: 50 V
